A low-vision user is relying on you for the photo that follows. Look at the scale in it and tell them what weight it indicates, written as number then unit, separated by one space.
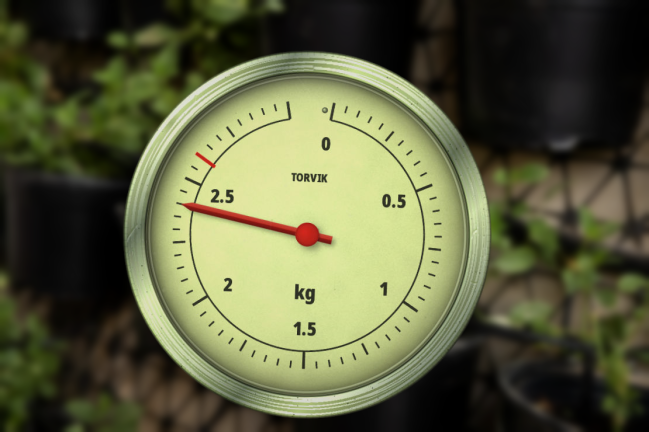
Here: 2.4 kg
